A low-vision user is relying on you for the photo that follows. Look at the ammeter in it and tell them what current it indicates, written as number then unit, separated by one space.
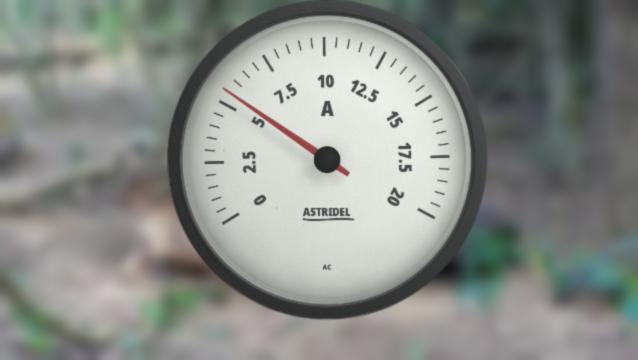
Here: 5.5 A
